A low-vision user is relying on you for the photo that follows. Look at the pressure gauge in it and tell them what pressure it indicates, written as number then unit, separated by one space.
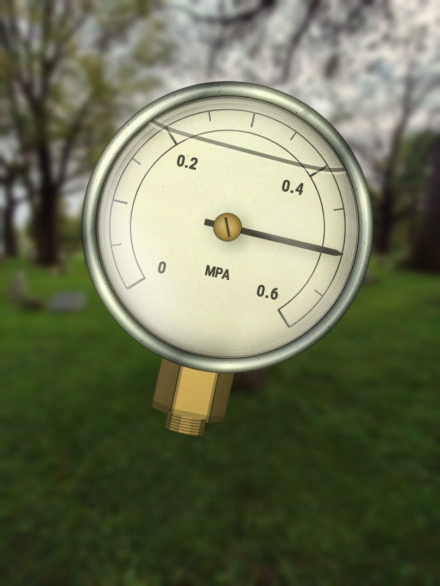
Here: 0.5 MPa
